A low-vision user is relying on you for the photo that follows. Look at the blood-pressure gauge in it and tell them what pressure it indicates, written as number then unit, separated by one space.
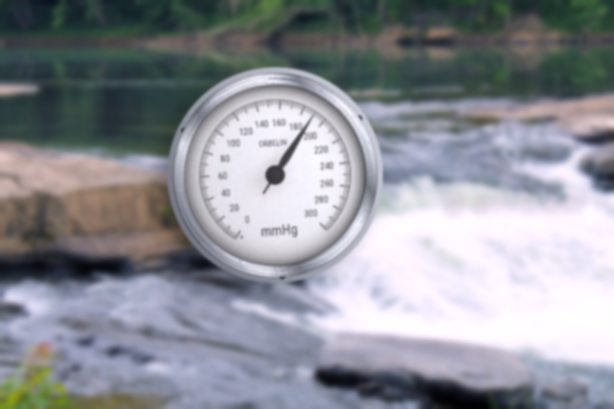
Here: 190 mmHg
